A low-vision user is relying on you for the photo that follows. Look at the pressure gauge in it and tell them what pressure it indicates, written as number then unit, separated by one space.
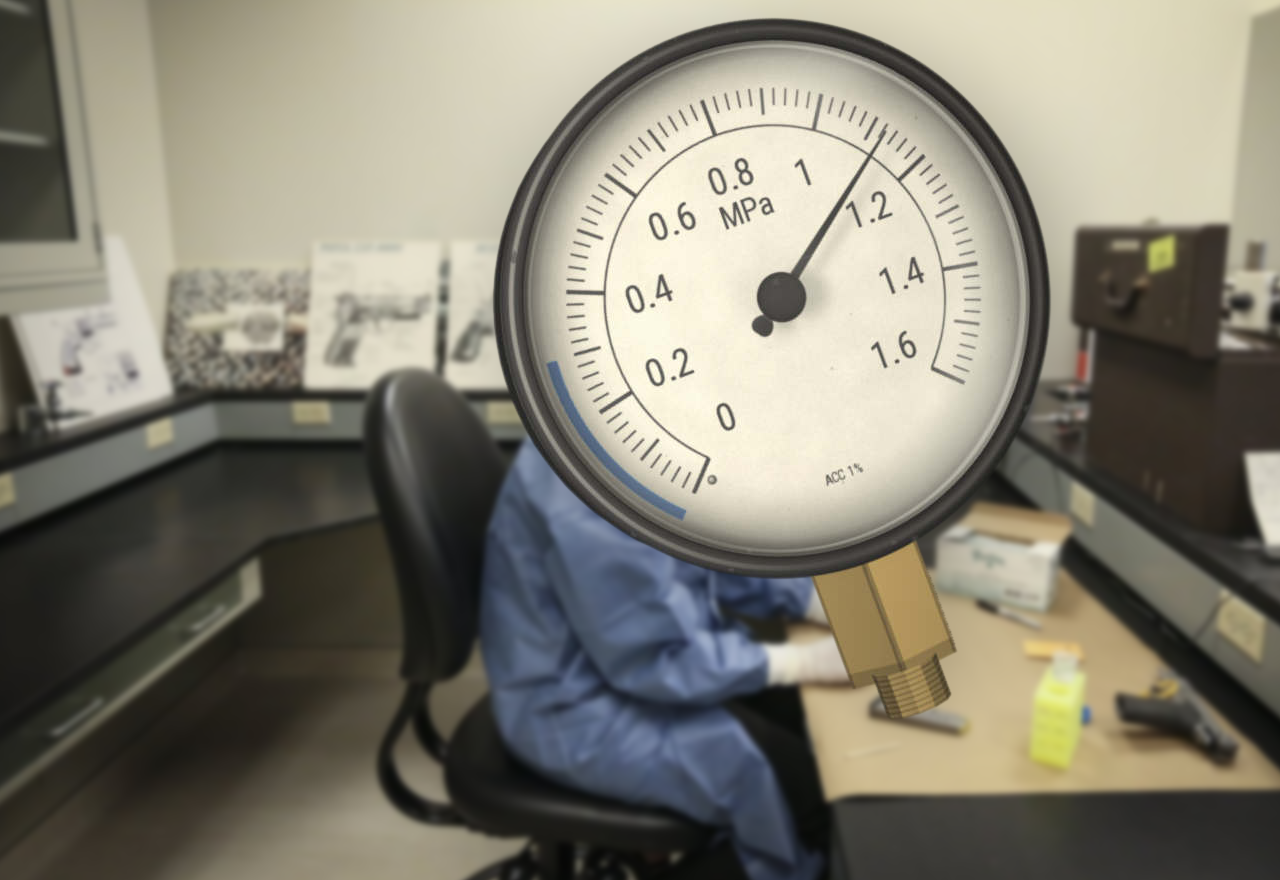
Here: 1.12 MPa
